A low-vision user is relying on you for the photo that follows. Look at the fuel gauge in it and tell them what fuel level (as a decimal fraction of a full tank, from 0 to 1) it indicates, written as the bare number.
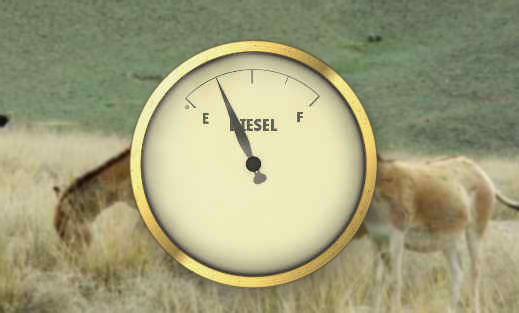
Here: 0.25
